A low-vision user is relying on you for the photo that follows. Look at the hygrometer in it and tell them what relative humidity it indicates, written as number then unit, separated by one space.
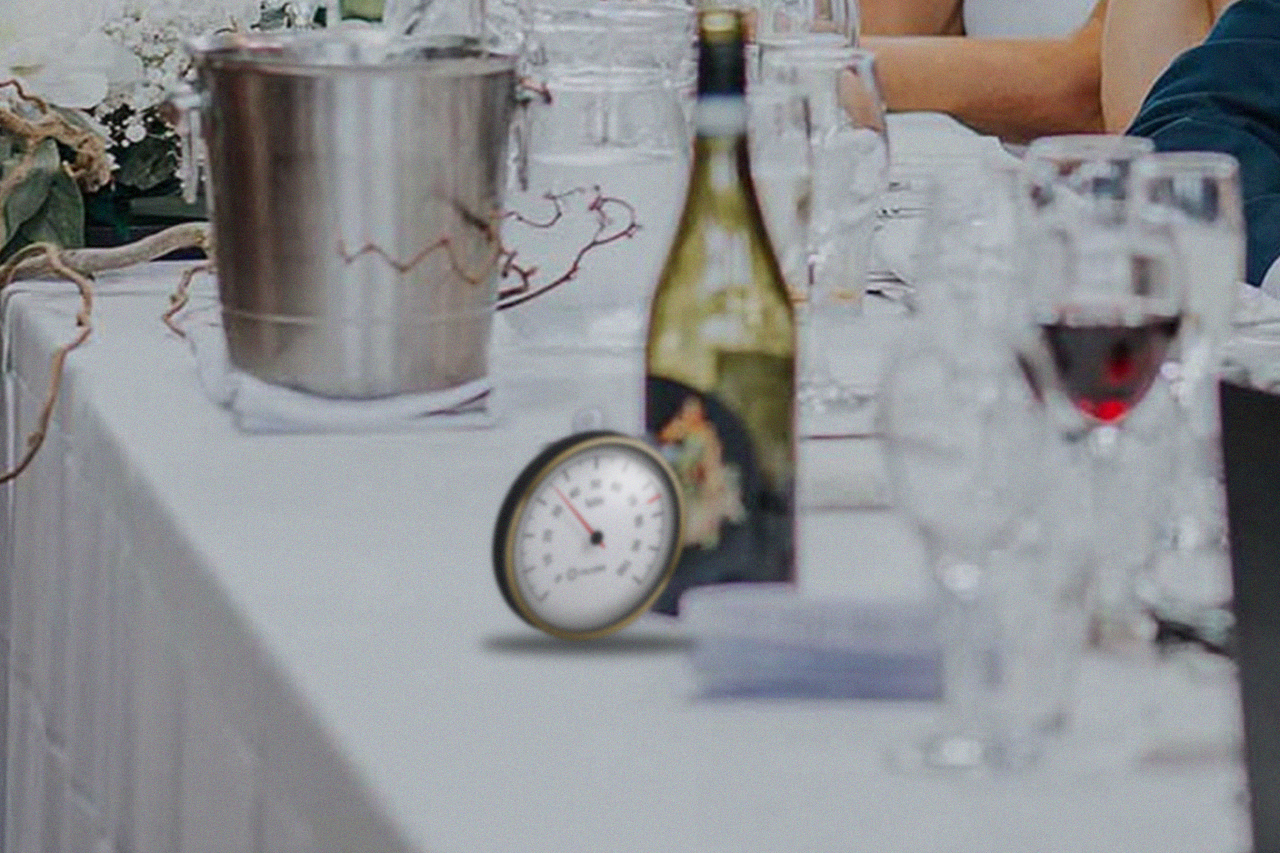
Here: 35 %
